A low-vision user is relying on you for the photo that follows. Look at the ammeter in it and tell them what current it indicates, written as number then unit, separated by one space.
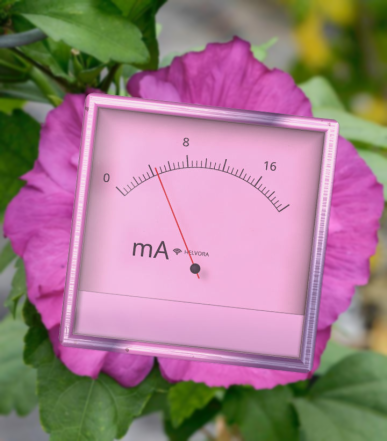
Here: 4.5 mA
